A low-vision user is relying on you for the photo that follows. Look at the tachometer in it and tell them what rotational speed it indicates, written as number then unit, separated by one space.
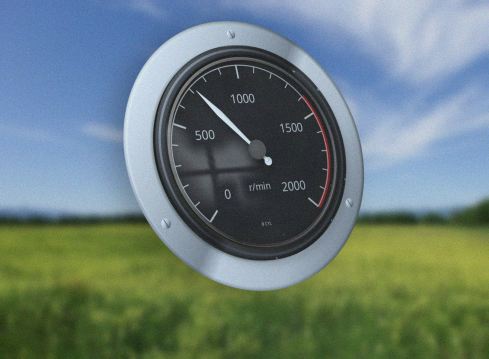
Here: 700 rpm
